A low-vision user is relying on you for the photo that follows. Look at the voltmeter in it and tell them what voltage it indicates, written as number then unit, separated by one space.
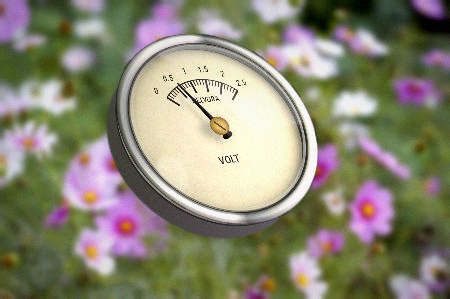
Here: 0.5 V
